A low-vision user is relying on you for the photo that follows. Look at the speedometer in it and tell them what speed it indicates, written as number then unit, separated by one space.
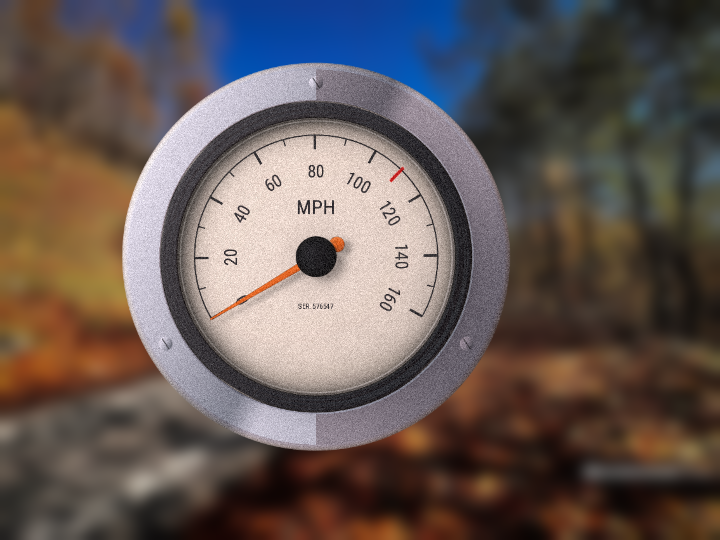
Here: 0 mph
